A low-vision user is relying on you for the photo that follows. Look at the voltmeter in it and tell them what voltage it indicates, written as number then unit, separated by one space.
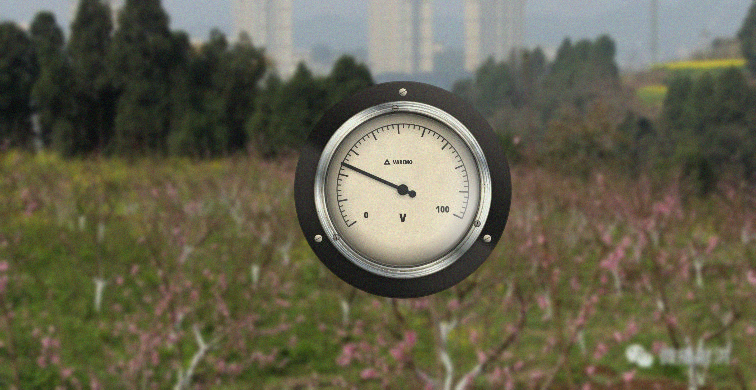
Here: 24 V
